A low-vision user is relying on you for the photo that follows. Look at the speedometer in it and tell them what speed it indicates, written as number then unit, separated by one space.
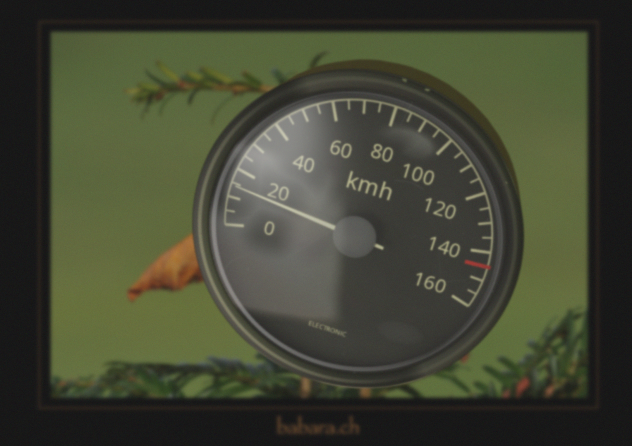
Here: 15 km/h
